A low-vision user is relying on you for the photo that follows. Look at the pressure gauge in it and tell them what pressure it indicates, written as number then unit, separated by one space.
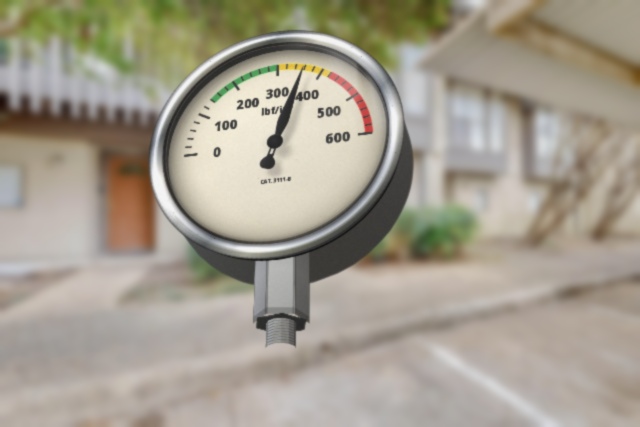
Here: 360 psi
